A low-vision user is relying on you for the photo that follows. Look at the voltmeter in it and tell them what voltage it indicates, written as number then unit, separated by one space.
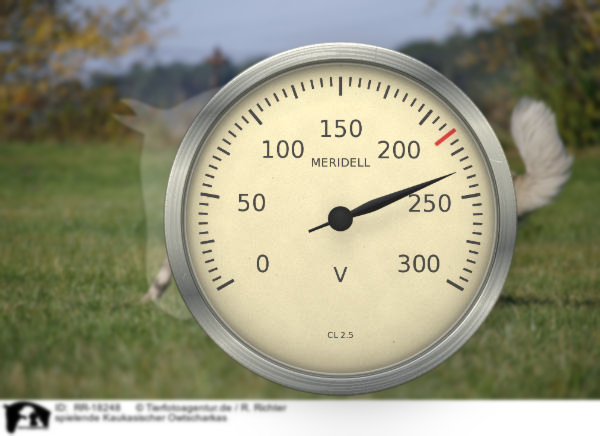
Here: 235 V
